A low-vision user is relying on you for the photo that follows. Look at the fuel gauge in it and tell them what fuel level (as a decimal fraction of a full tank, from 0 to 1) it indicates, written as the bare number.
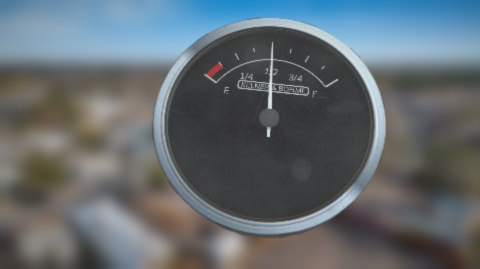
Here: 0.5
